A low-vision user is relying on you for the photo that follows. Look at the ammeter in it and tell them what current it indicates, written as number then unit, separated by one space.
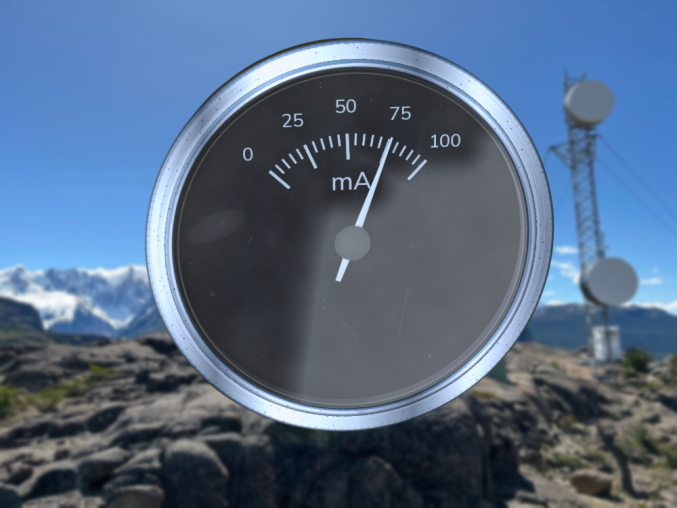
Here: 75 mA
